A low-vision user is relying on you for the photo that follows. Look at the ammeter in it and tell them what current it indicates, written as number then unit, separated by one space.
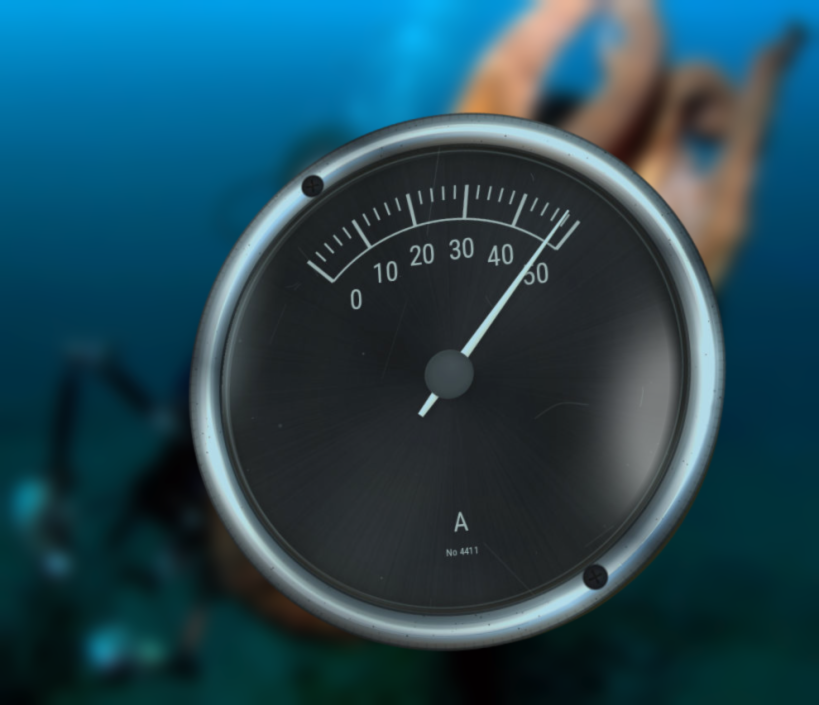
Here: 48 A
